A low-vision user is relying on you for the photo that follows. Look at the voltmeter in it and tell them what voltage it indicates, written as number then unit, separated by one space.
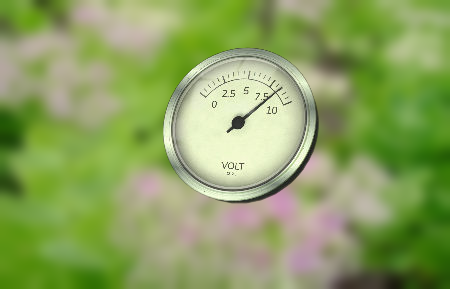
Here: 8.5 V
